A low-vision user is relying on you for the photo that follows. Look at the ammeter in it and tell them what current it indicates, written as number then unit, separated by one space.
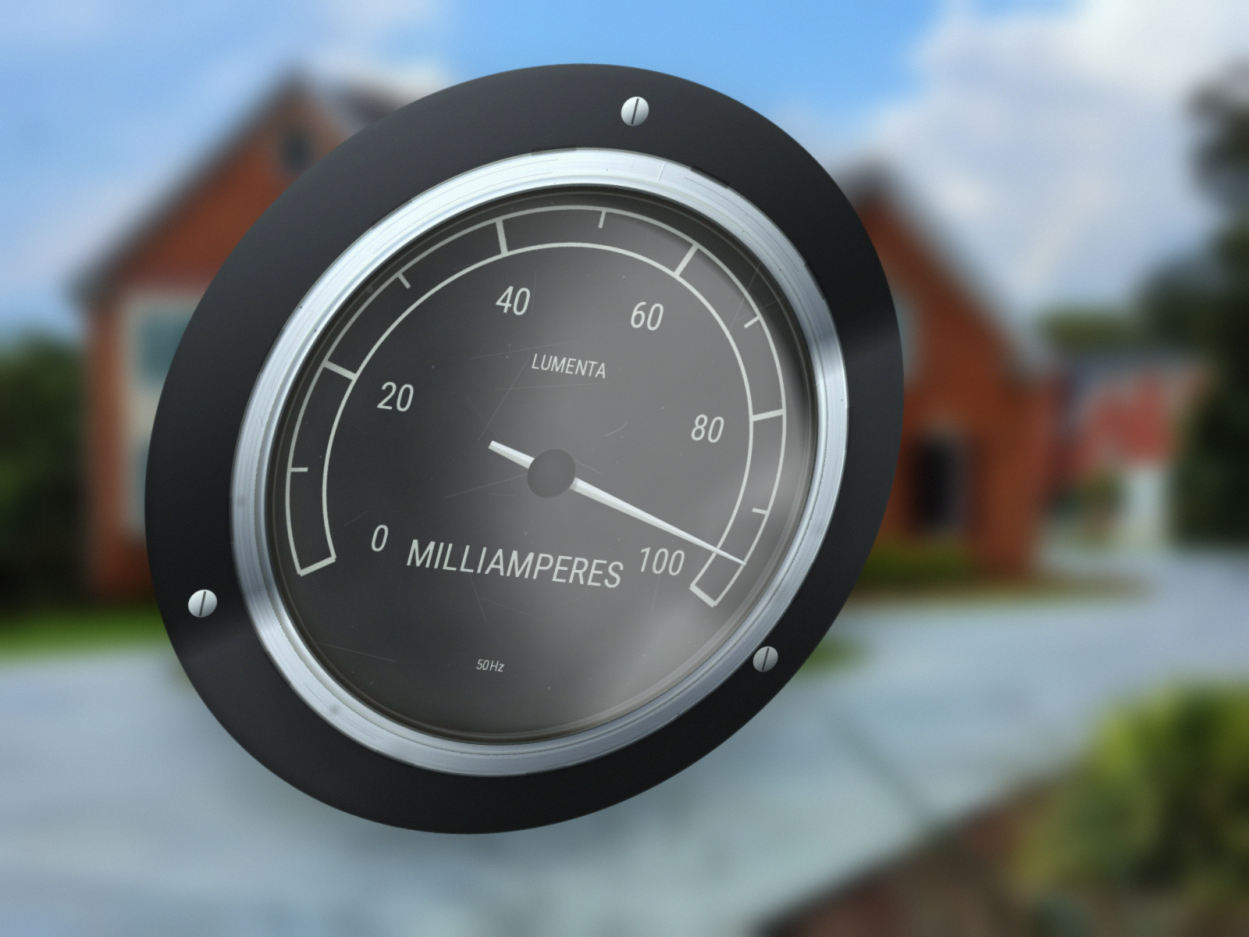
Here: 95 mA
